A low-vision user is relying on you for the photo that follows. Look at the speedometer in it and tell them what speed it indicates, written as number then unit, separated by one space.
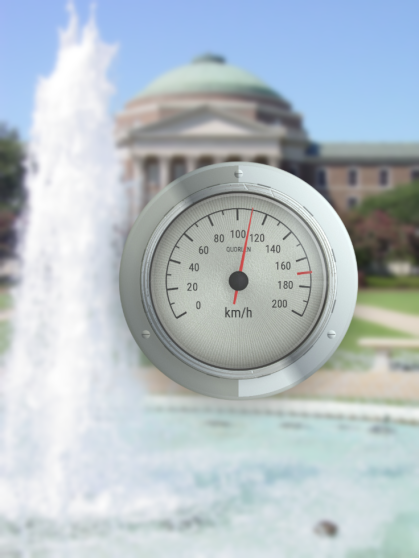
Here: 110 km/h
